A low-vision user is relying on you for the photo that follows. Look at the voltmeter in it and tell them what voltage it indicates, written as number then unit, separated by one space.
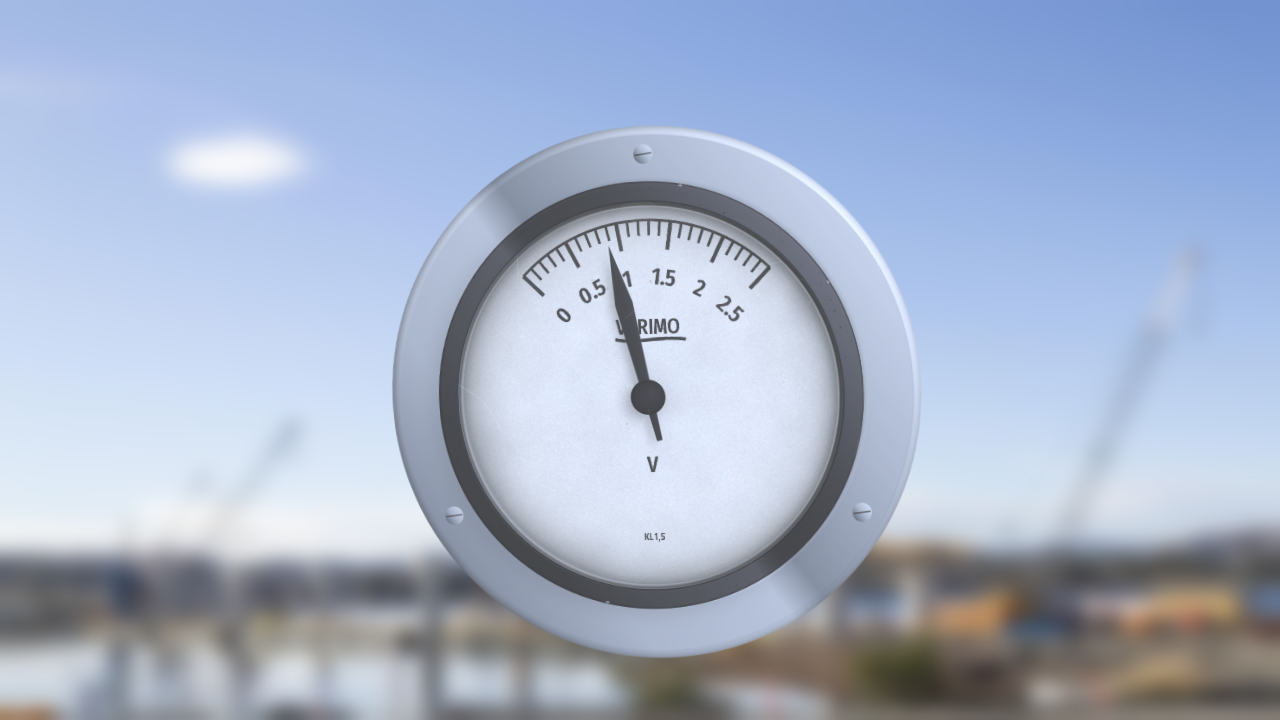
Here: 0.9 V
